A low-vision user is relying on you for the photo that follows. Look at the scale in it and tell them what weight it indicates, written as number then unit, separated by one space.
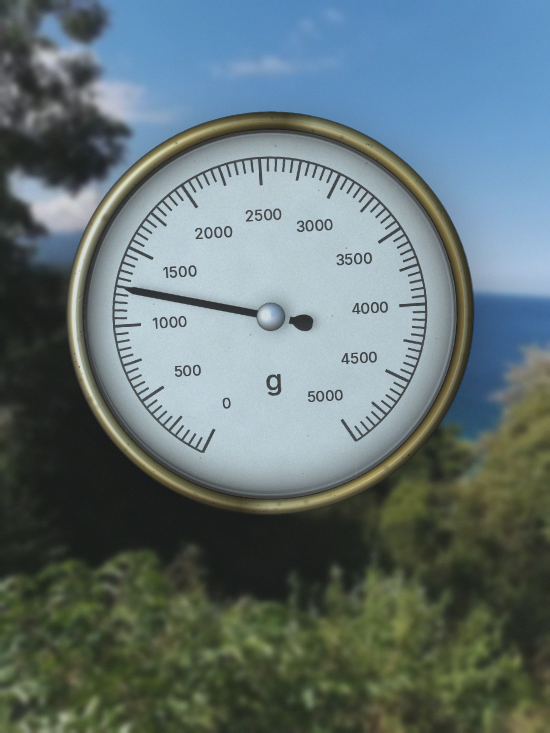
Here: 1250 g
